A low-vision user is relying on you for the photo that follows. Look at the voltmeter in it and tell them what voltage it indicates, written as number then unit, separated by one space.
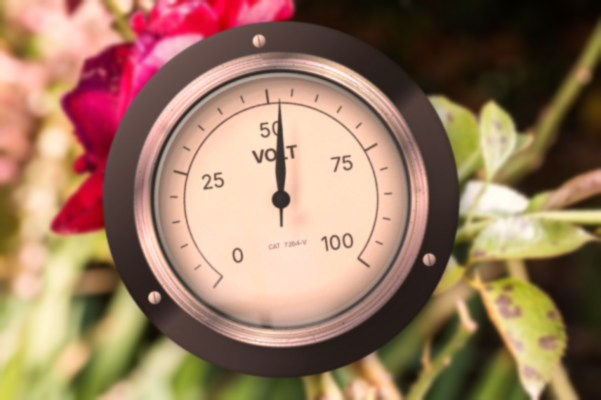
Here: 52.5 V
